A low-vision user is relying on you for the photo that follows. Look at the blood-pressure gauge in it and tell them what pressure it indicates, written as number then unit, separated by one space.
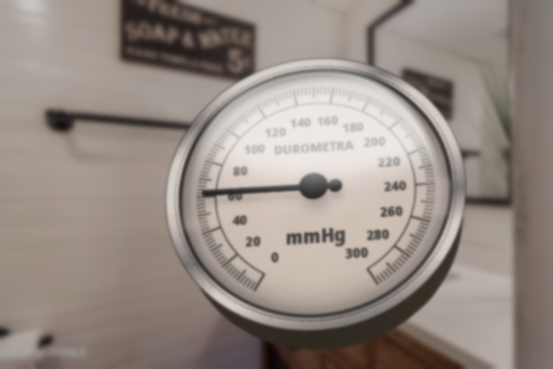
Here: 60 mmHg
